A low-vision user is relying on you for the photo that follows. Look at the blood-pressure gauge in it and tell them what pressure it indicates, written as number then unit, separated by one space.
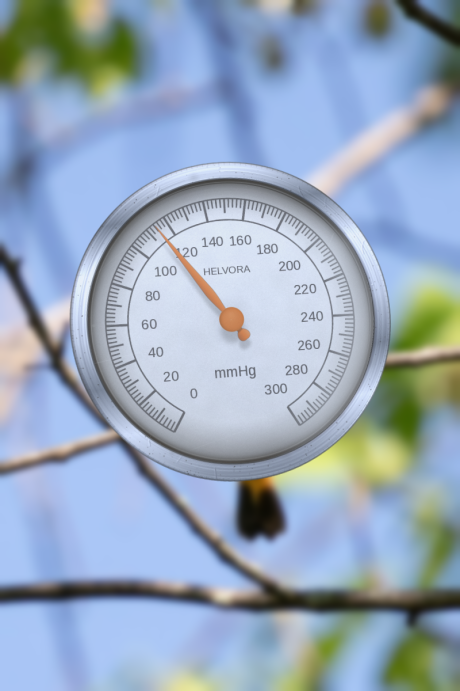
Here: 114 mmHg
